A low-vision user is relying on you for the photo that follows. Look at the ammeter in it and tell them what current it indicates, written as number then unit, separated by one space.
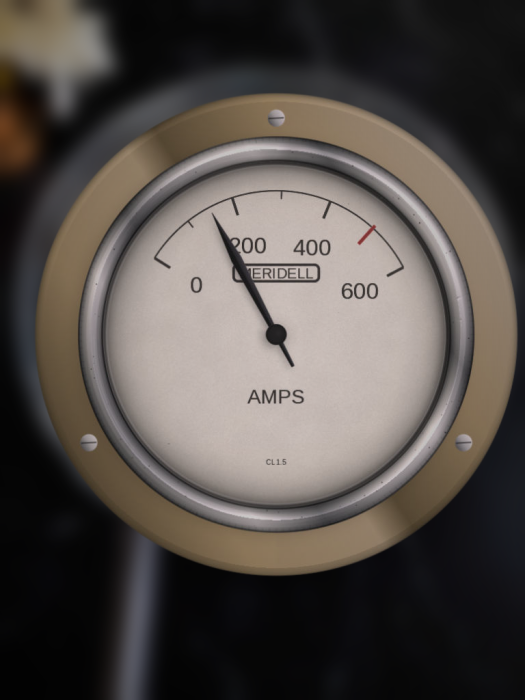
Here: 150 A
